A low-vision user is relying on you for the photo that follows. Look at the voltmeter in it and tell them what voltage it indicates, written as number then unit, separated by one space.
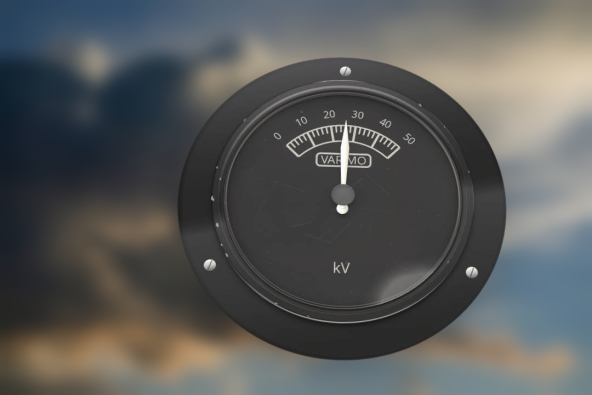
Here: 26 kV
